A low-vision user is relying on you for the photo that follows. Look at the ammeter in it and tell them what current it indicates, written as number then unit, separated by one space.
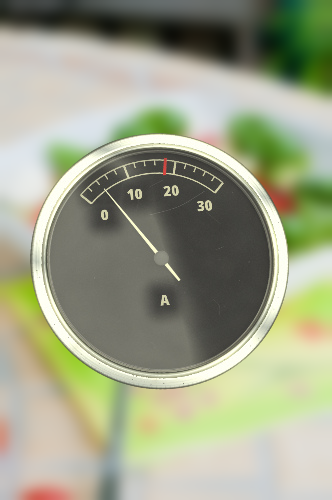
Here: 4 A
